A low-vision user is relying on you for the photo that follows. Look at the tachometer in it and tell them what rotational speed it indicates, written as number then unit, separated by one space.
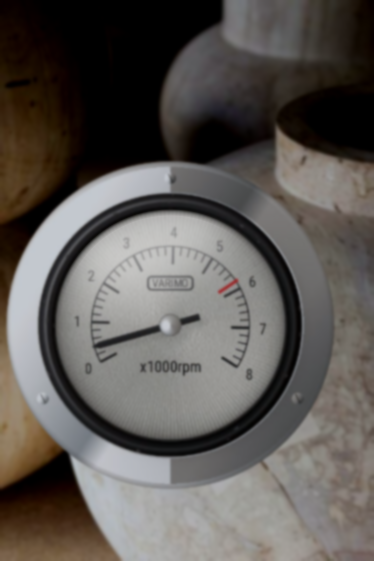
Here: 400 rpm
